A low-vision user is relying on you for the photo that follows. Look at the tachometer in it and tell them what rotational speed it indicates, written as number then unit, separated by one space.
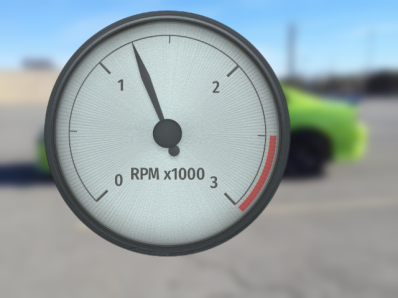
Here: 1250 rpm
